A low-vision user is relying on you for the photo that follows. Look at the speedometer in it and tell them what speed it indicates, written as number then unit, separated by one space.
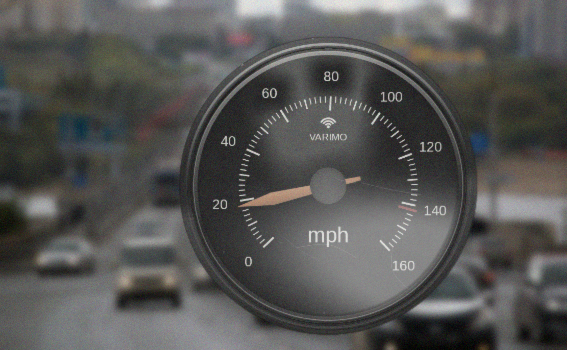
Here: 18 mph
